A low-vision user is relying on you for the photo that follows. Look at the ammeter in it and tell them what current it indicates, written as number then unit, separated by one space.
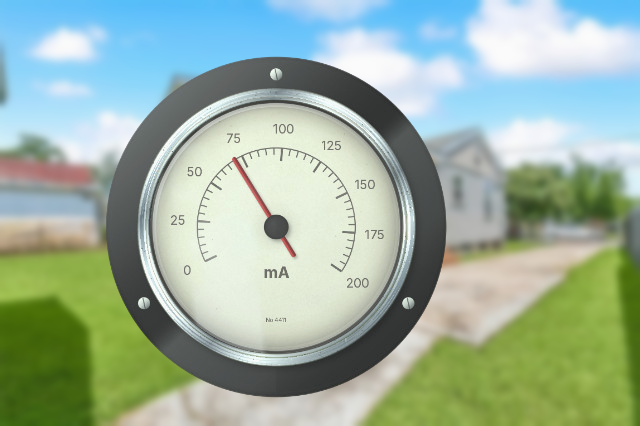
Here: 70 mA
